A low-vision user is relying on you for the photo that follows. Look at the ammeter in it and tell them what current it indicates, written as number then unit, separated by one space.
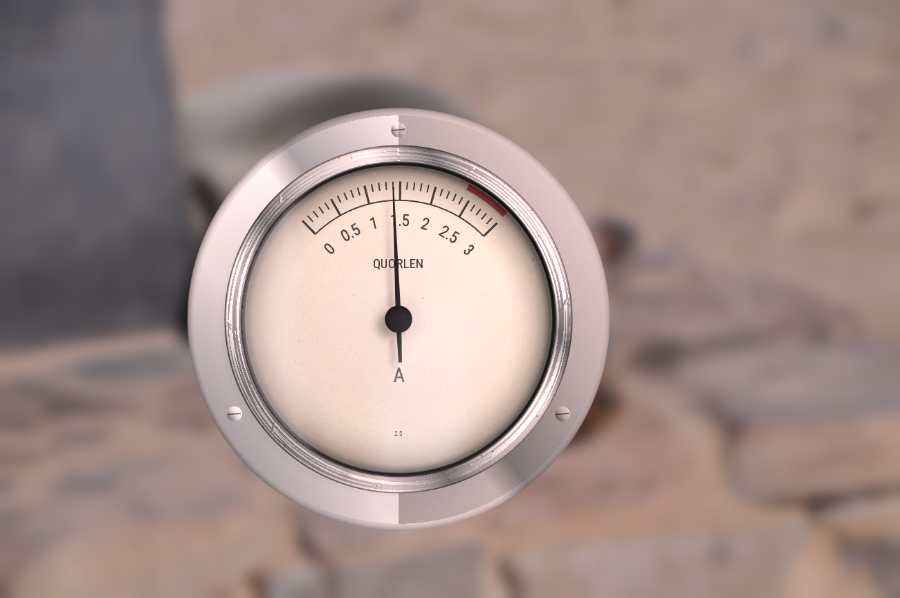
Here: 1.4 A
